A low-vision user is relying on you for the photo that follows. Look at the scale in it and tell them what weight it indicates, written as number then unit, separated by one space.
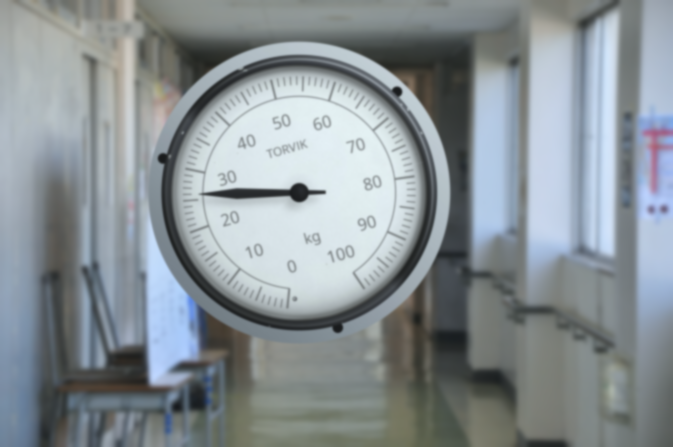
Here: 26 kg
